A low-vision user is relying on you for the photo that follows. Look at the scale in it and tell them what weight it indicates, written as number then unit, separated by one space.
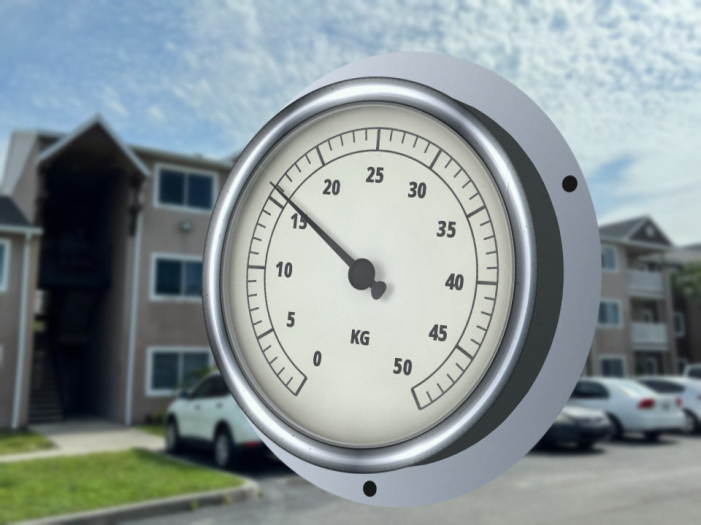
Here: 16 kg
